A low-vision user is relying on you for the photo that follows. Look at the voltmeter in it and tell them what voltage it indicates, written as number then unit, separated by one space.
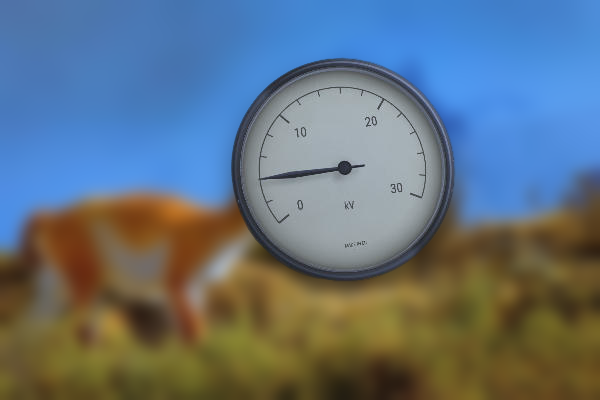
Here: 4 kV
